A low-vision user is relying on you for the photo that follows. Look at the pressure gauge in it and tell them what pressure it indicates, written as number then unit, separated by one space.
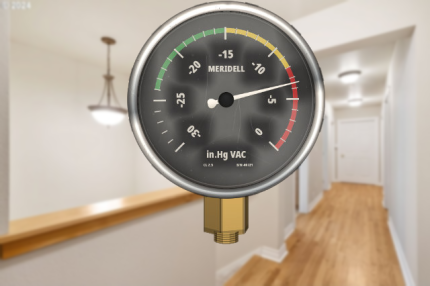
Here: -6.5 inHg
